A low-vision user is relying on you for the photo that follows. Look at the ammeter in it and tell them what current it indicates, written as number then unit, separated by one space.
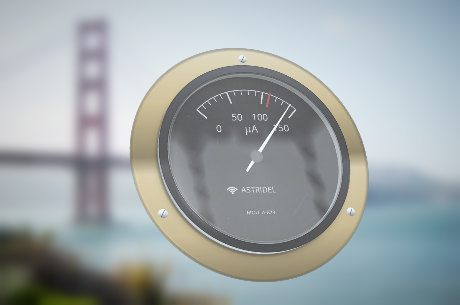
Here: 140 µA
